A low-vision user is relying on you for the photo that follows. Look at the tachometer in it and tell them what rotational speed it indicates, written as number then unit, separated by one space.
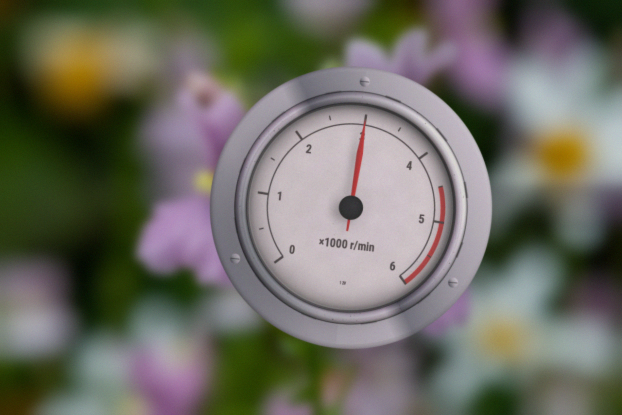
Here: 3000 rpm
